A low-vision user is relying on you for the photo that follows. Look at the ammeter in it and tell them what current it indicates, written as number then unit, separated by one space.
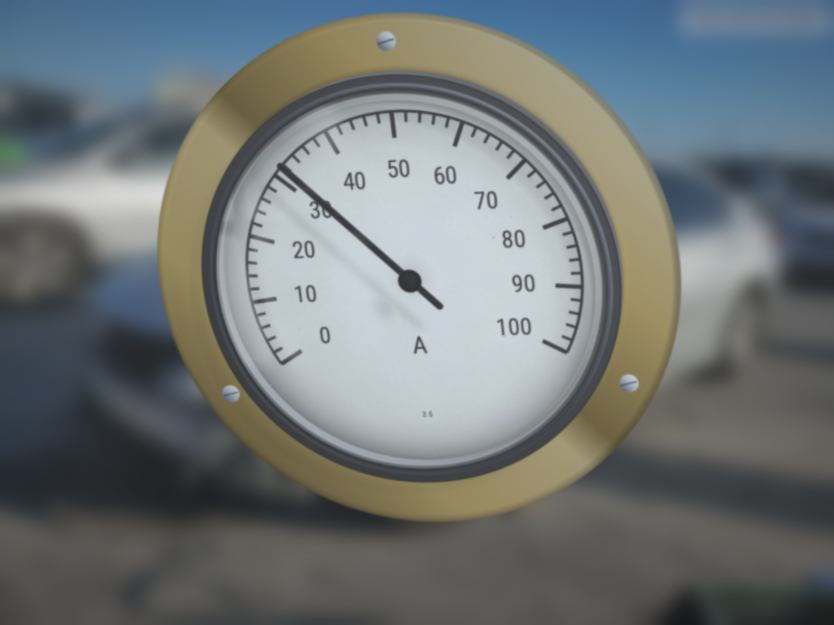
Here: 32 A
